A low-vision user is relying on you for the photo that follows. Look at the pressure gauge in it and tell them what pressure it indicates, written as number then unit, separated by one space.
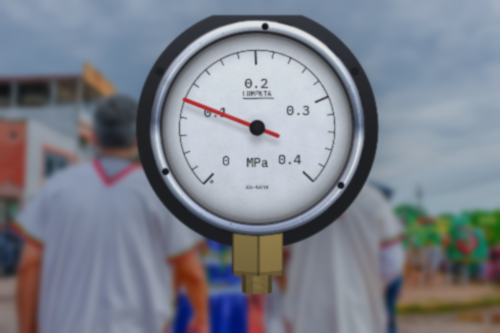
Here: 0.1 MPa
